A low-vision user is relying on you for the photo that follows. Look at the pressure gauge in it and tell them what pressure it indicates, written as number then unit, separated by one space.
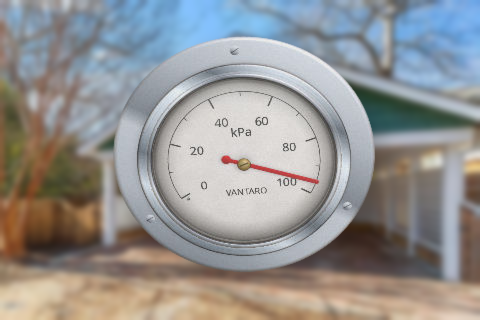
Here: 95 kPa
